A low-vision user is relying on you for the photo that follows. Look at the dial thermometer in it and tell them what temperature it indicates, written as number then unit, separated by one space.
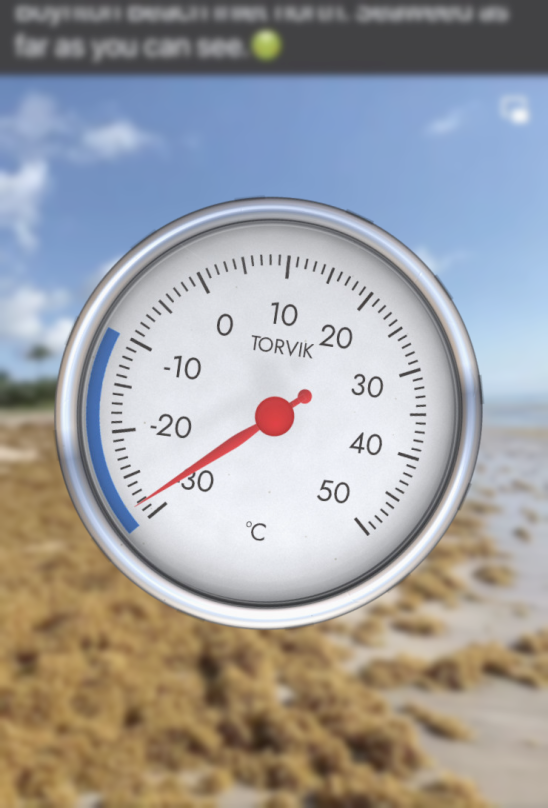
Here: -28 °C
